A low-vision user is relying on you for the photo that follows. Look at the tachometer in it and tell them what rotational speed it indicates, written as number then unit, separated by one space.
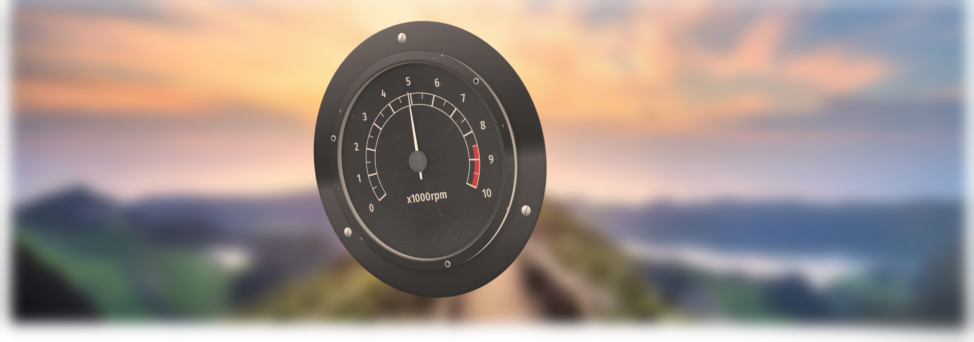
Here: 5000 rpm
